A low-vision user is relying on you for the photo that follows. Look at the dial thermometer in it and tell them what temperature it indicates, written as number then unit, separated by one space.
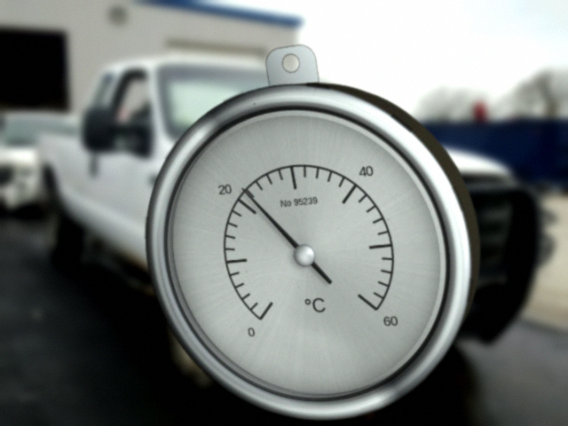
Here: 22 °C
